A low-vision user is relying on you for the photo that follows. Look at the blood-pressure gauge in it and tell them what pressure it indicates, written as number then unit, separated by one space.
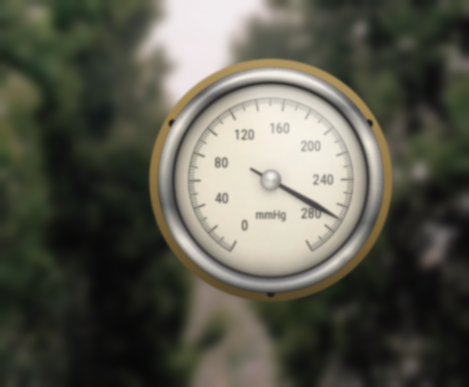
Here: 270 mmHg
